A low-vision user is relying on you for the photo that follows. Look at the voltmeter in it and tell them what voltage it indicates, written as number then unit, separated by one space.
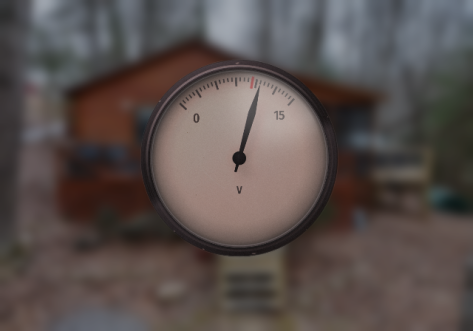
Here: 10.5 V
